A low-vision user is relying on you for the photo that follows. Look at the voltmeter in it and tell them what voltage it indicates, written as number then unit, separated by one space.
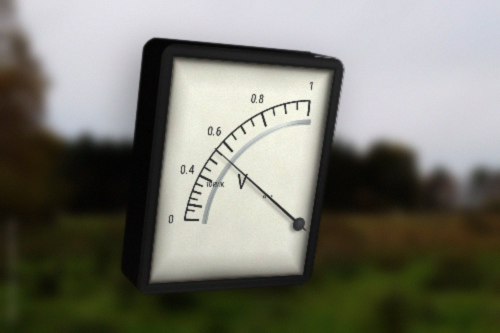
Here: 0.55 V
